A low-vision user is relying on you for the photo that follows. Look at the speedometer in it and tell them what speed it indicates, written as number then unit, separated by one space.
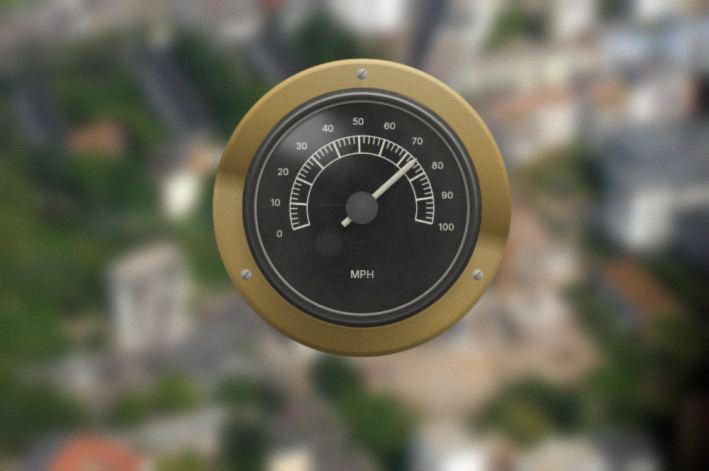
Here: 74 mph
